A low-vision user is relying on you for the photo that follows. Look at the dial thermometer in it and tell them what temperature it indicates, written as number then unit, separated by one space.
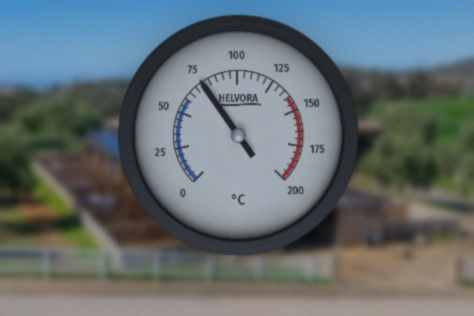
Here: 75 °C
